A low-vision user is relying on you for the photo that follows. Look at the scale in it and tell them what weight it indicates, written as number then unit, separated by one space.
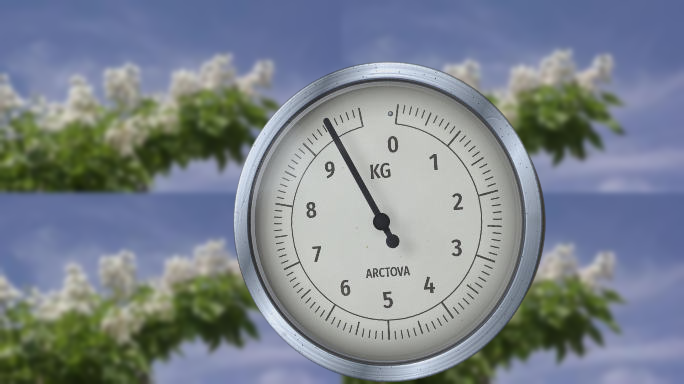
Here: 9.5 kg
